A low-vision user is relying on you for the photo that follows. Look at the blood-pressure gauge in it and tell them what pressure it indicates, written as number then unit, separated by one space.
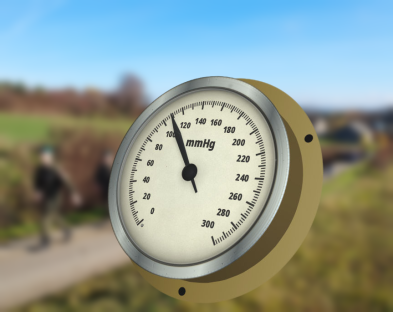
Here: 110 mmHg
